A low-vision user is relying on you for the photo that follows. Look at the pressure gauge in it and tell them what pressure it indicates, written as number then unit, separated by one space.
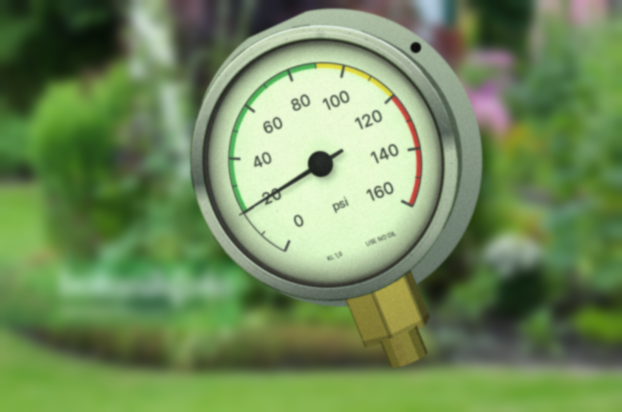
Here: 20 psi
